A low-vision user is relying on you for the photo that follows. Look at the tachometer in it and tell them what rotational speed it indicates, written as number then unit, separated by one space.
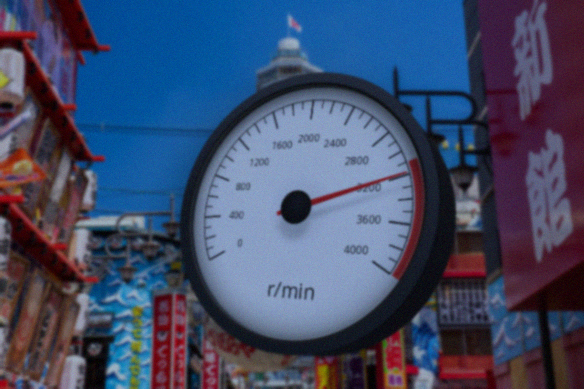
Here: 3200 rpm
